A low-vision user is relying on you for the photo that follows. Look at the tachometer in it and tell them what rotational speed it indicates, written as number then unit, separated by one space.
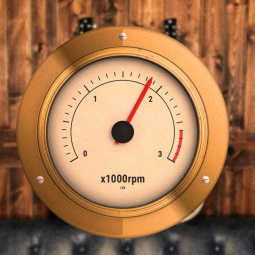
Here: 1850 rpm
